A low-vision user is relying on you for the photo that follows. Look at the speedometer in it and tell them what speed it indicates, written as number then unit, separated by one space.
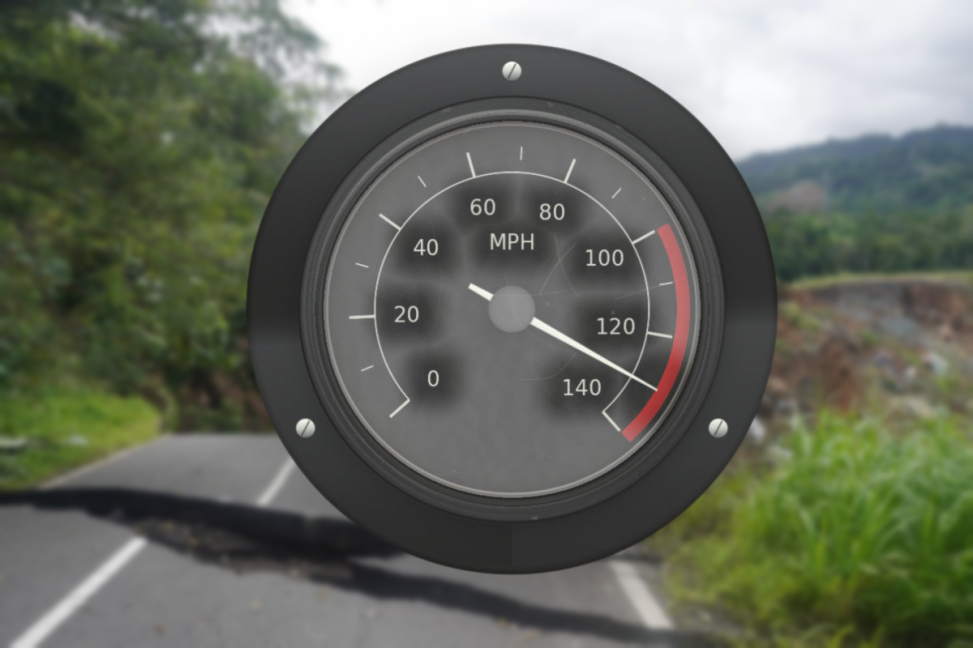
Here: 130 mph
